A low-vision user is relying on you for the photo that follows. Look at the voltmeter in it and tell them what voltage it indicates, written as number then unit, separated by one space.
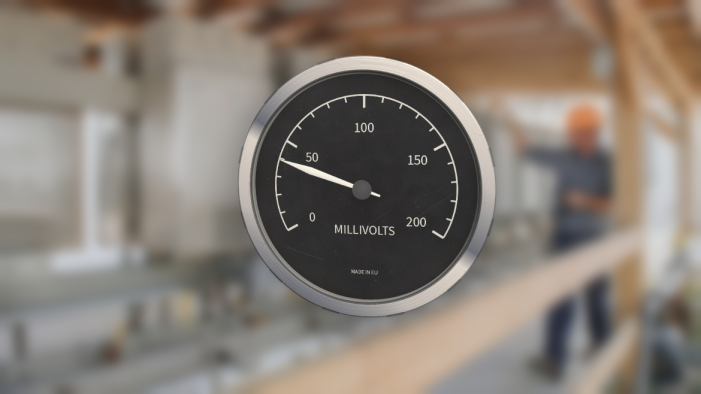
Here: 40 mV
